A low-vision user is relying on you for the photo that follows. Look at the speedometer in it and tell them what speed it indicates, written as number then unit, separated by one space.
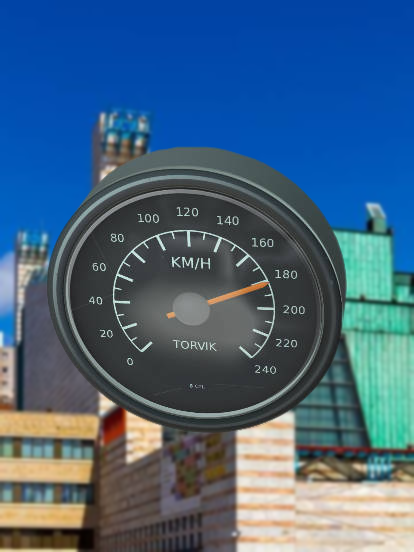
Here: 180 km/h
